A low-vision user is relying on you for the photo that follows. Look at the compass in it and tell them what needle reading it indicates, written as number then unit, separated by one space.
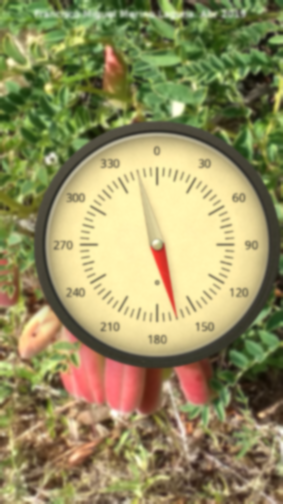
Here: 165 °
